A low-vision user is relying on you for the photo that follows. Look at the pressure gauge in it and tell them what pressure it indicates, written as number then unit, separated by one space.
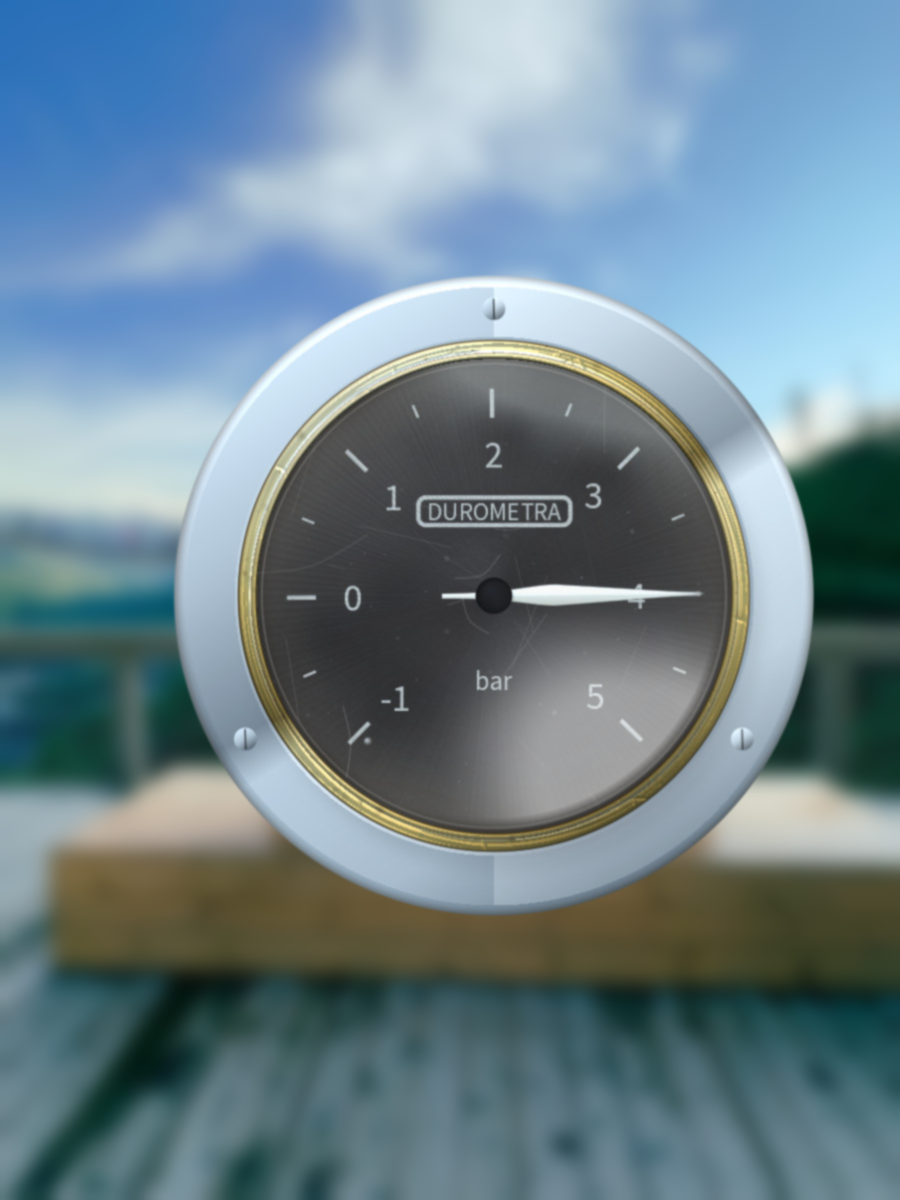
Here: 4 bar
